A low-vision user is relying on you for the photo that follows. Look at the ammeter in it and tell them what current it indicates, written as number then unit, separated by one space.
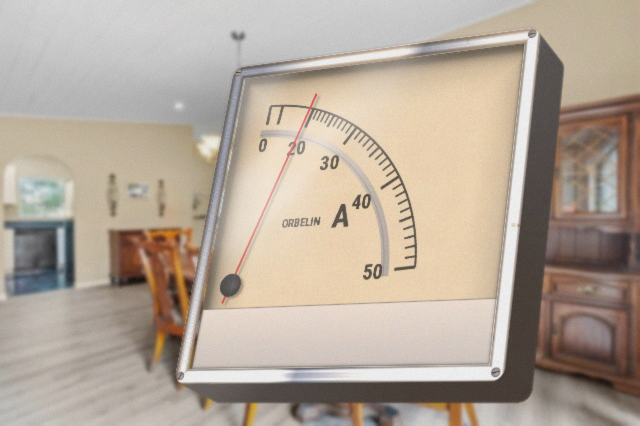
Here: 20 A
